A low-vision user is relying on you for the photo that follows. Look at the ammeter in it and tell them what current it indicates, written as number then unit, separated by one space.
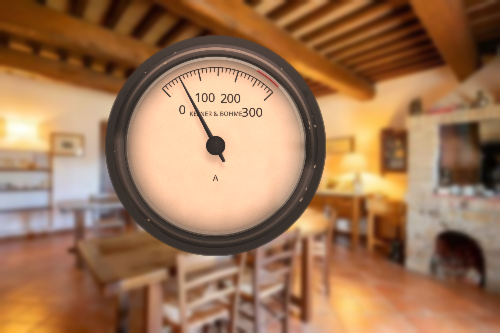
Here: 50 A
